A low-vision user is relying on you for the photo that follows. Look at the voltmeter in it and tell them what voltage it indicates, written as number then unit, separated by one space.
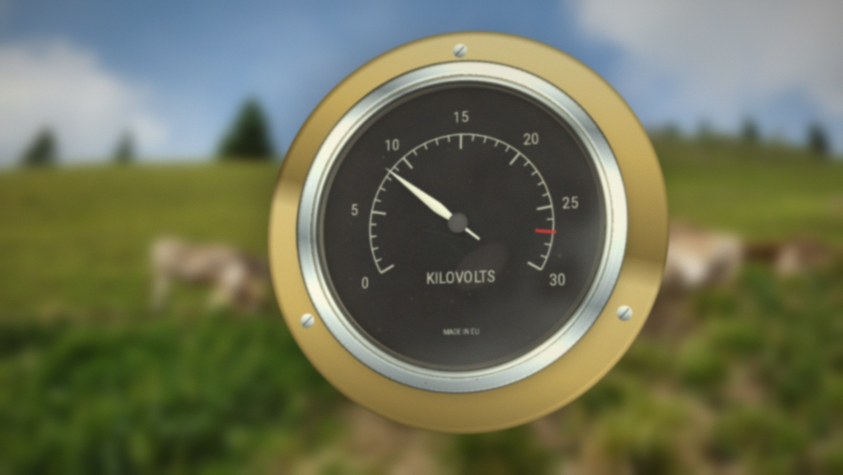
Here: 8.5 kV
